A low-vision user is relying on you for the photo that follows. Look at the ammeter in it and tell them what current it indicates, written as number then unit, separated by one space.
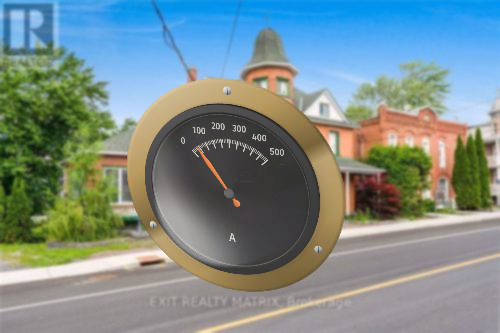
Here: 50 A
